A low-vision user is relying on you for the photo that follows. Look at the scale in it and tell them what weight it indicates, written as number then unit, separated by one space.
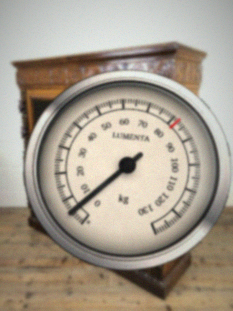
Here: 5 kg
